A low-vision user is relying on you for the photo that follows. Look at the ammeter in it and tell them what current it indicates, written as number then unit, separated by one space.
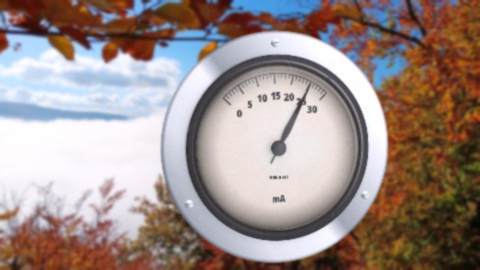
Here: 25 mA
